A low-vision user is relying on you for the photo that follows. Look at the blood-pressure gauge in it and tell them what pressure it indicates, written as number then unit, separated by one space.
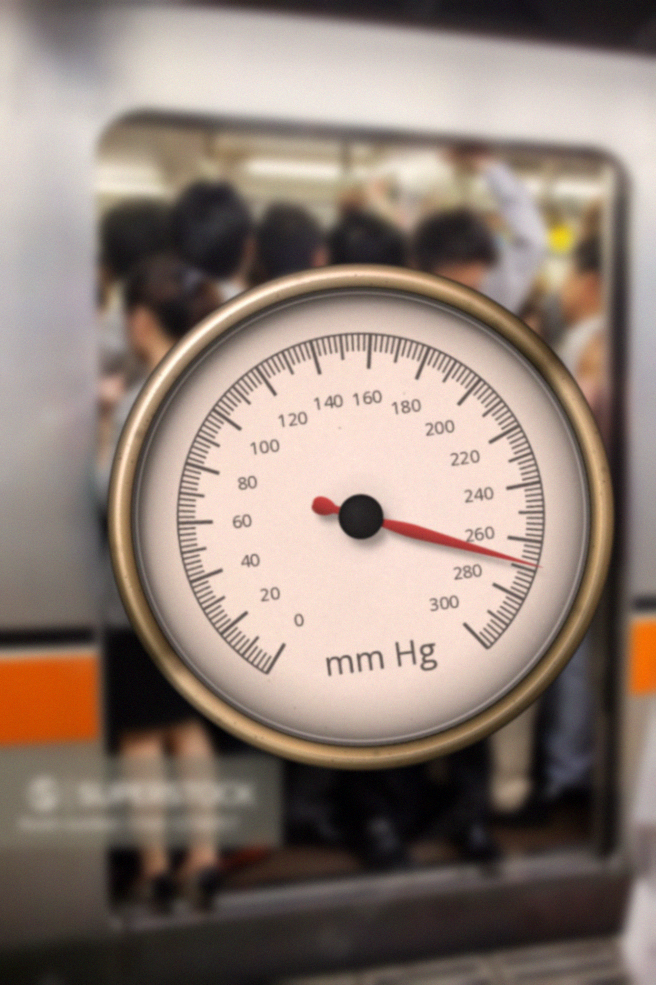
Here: 268 mmHg
